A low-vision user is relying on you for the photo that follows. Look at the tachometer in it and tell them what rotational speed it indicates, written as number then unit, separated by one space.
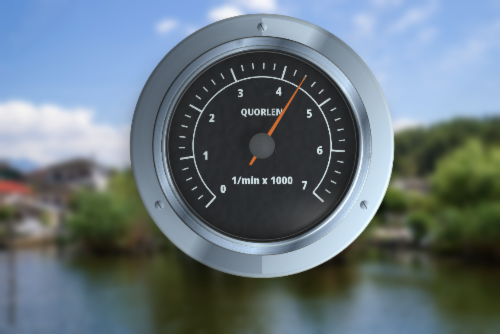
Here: 4400 rpm
